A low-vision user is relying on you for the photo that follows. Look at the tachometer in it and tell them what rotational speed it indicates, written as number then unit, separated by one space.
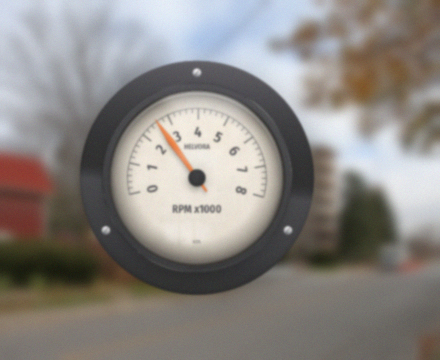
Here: 2600 rpm
